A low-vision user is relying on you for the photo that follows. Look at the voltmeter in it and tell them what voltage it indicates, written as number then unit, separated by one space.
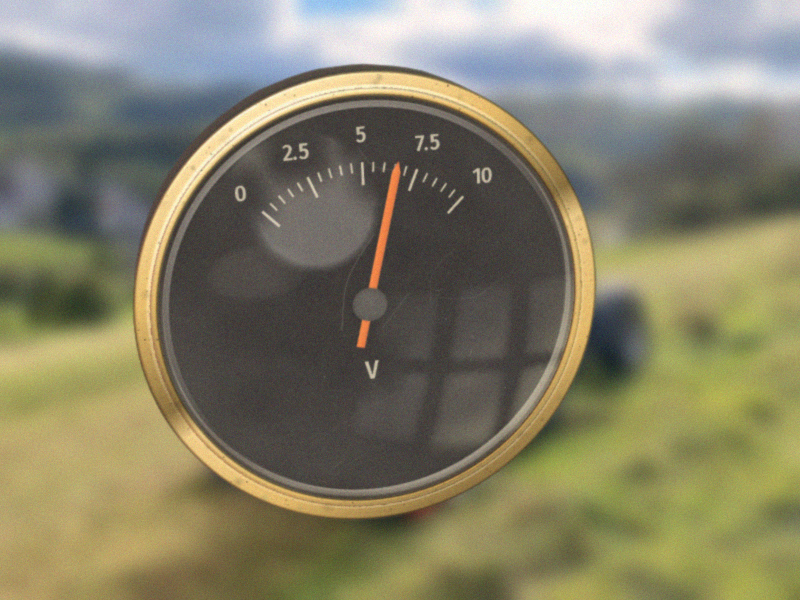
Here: 6.5 V
